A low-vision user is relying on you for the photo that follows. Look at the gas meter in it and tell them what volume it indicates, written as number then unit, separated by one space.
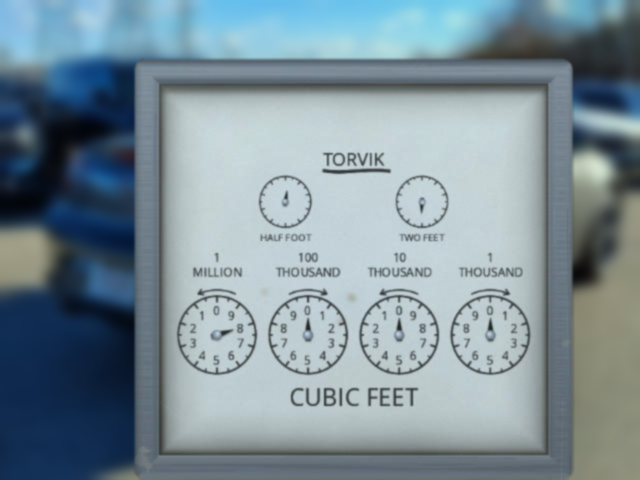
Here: 800000 ft³
